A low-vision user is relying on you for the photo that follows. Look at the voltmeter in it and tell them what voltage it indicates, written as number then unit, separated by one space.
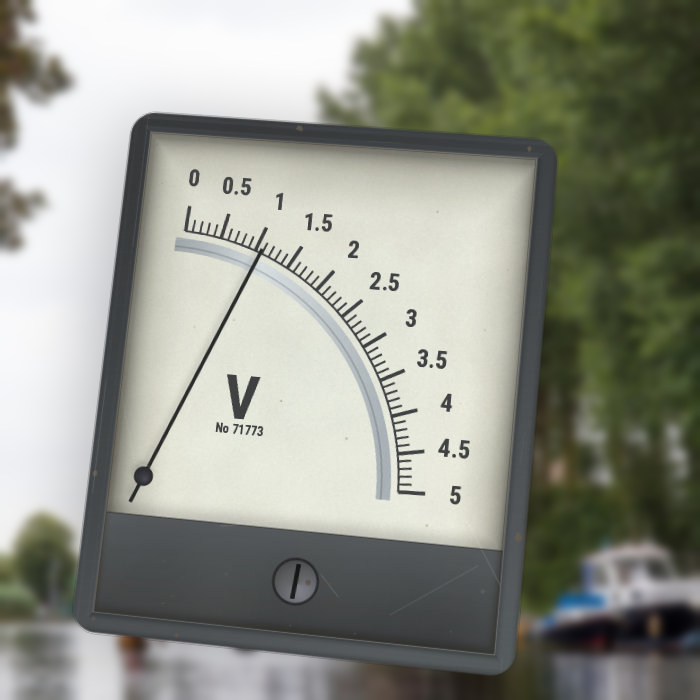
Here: 1.1 V
